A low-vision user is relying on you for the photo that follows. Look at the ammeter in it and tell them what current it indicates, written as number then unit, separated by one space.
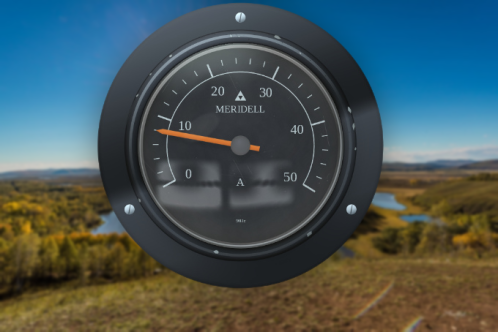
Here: 8 A
